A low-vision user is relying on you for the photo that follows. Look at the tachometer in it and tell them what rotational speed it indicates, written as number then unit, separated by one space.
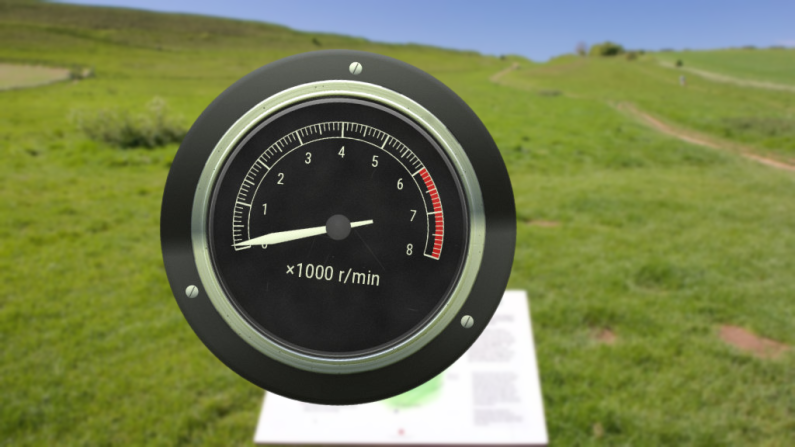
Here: 100 rpm
